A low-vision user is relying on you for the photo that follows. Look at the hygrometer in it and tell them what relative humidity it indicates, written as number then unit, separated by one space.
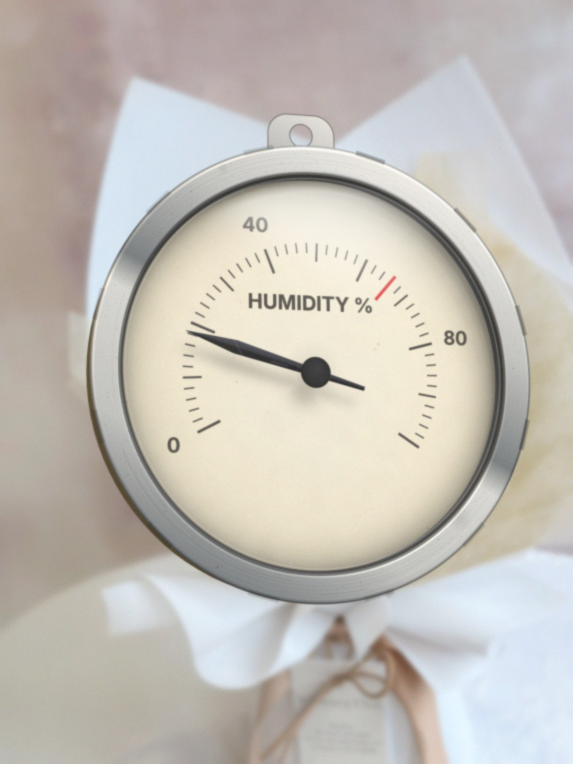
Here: 18 %
